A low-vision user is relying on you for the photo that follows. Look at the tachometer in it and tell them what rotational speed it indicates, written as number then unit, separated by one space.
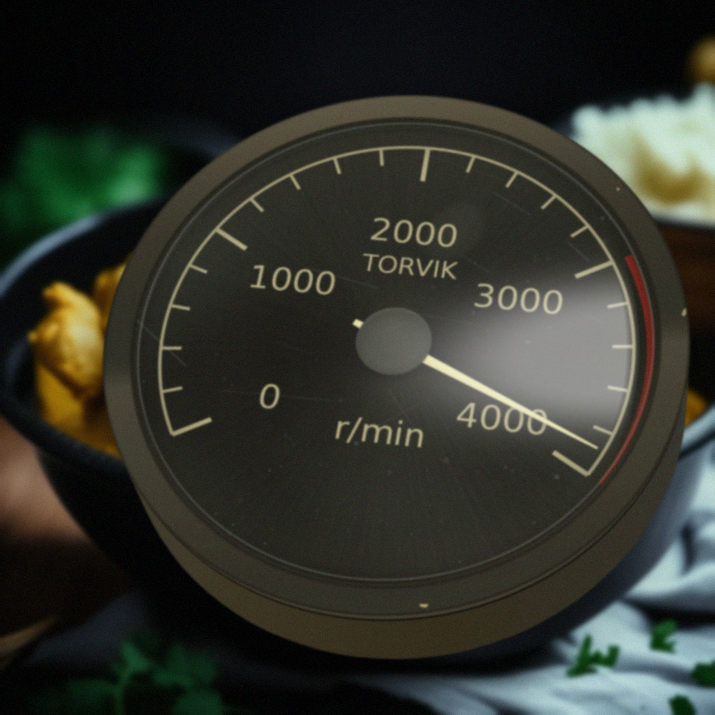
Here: 3900 rpm
